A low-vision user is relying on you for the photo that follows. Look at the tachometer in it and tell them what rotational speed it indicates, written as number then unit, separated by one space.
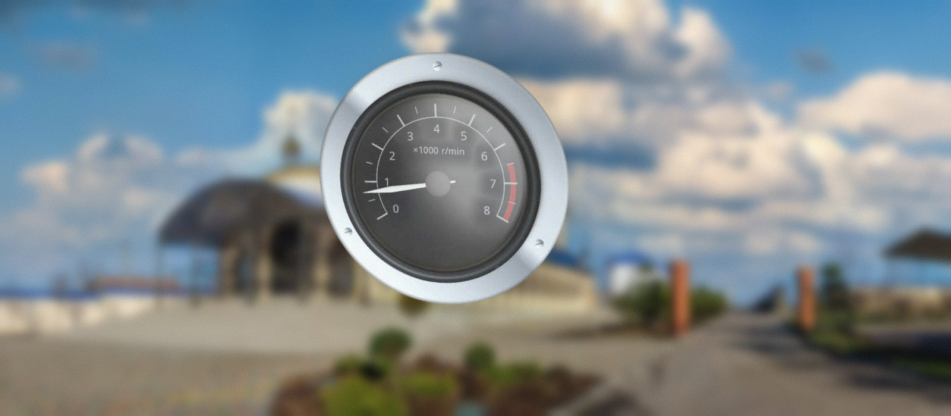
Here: 750 rpm
